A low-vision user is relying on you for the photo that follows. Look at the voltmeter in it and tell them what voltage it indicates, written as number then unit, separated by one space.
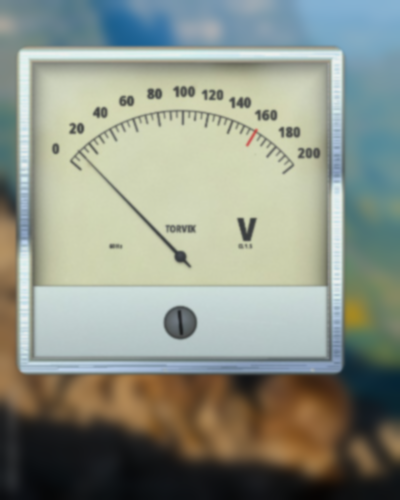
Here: 10 V
